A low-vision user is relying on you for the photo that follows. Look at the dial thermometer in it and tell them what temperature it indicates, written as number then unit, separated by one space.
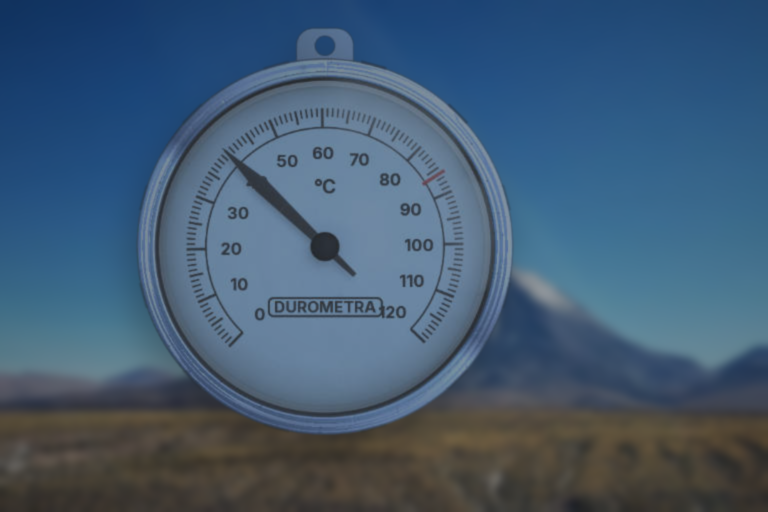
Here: 40 °C
